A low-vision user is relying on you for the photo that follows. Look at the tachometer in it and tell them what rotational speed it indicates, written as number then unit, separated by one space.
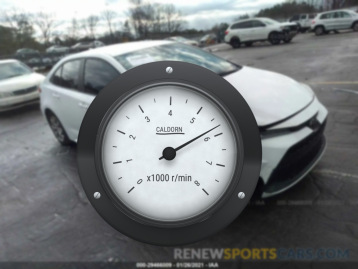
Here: 5750 rpm
